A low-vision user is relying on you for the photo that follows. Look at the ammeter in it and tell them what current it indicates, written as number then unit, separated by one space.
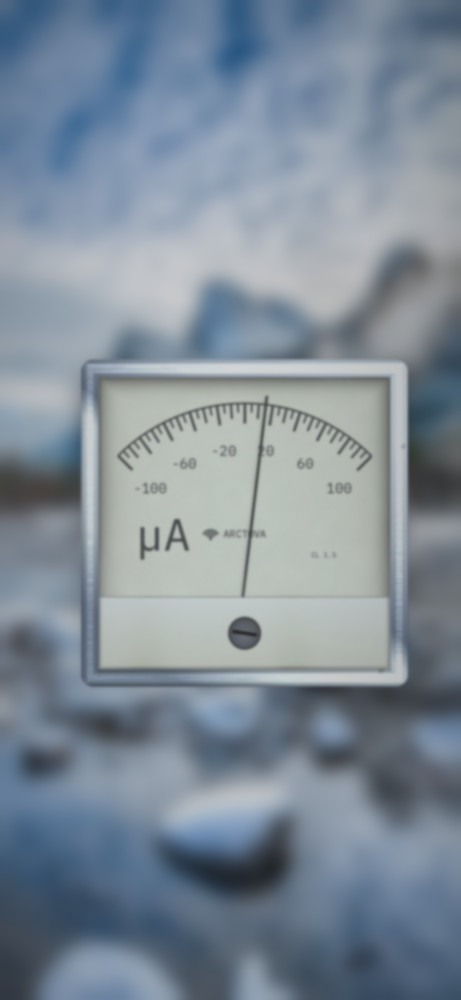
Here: 15 µA
